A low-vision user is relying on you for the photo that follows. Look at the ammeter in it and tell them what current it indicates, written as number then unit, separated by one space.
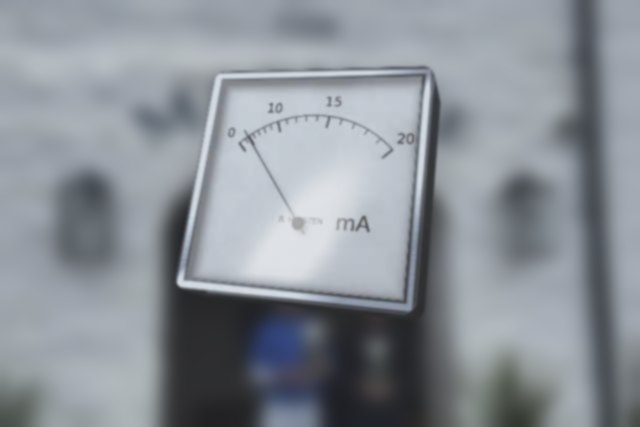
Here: 5 mA
